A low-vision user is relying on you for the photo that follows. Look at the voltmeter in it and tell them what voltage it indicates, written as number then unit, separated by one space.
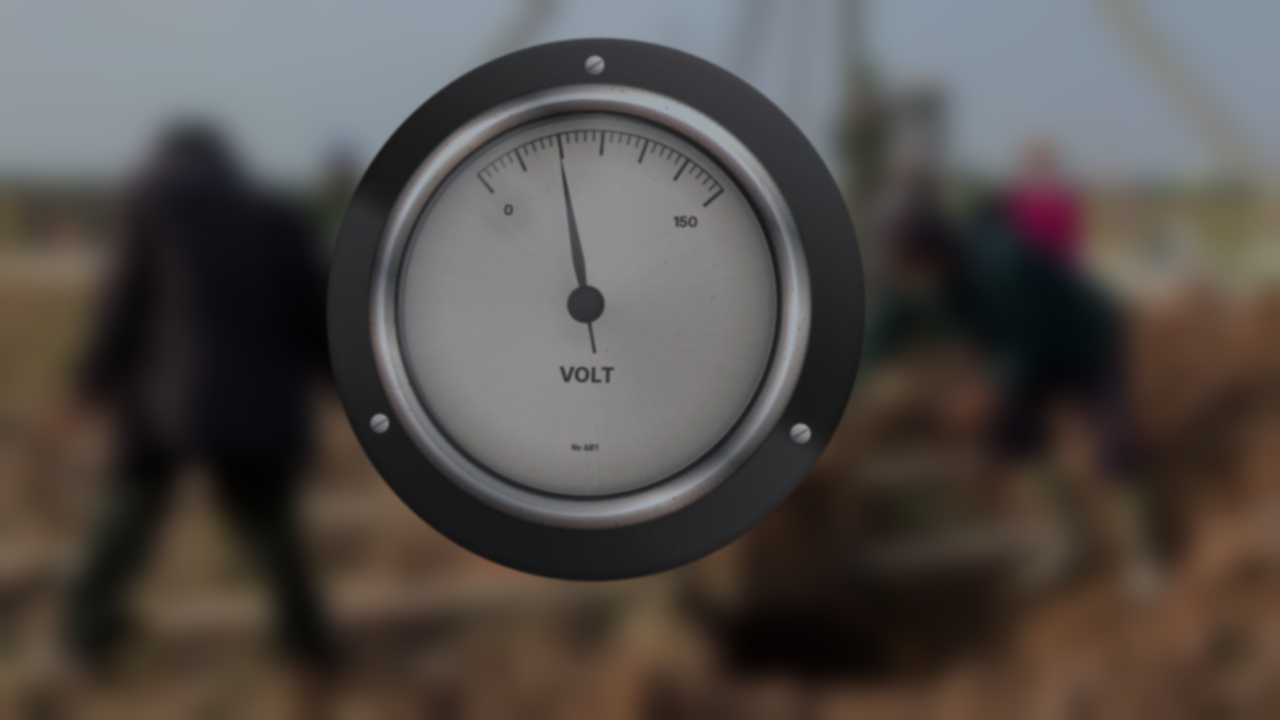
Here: 50 V
